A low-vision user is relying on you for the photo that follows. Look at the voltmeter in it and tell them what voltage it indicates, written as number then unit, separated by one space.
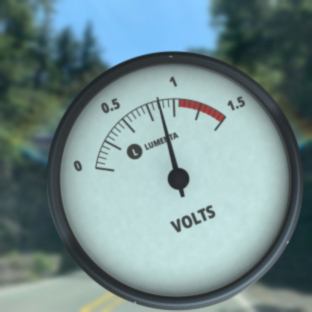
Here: 0.85 V
